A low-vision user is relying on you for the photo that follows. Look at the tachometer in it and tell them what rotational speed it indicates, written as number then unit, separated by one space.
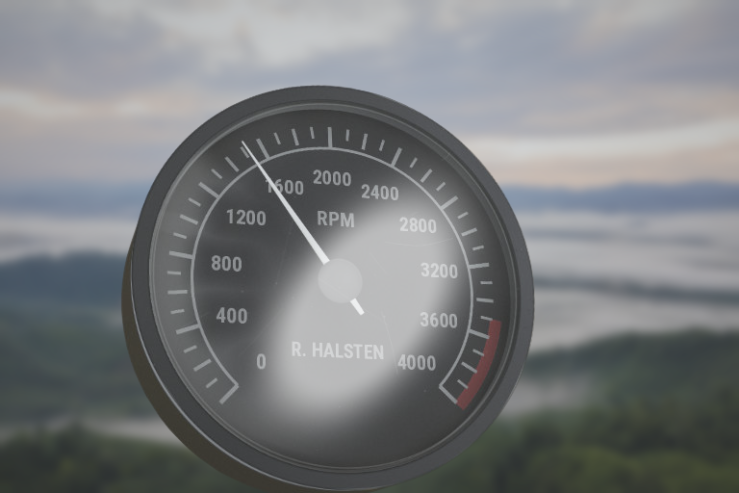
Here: 1500 rpm
